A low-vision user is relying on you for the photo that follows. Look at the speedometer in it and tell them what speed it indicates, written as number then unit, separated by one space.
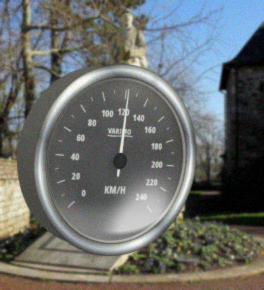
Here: 120 km/h
